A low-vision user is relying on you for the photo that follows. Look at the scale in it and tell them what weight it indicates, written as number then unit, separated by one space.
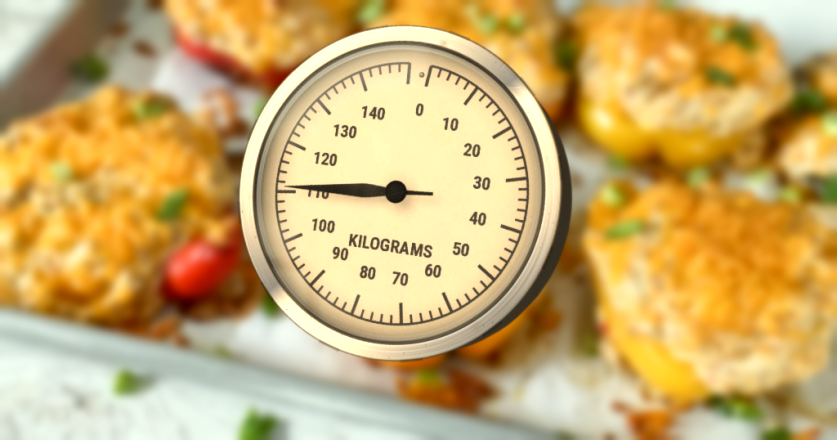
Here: 111 kg
